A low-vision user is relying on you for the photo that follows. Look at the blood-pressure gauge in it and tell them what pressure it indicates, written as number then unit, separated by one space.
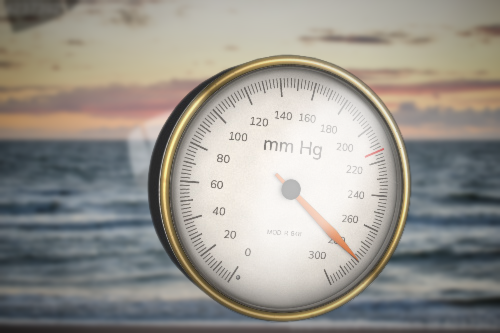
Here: 280 mmHg
